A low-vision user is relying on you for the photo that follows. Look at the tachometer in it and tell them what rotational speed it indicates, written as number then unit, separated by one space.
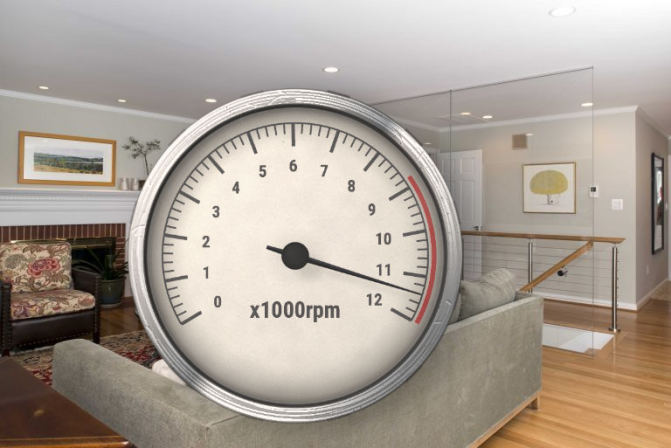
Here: 11400 rpm
